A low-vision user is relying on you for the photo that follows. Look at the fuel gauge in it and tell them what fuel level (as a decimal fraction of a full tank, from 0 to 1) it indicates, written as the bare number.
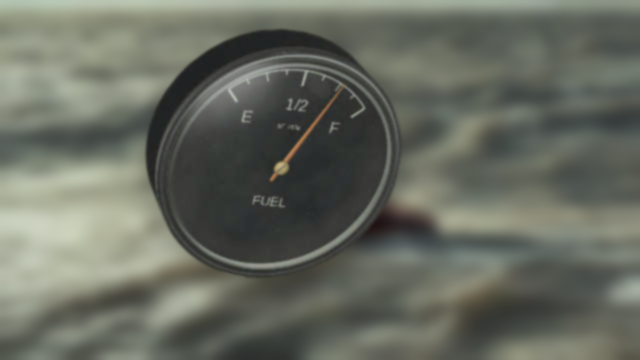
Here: 0.75
